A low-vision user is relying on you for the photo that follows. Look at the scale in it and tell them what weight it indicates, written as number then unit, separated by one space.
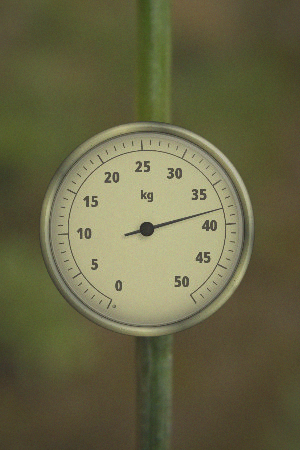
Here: 38 kg
